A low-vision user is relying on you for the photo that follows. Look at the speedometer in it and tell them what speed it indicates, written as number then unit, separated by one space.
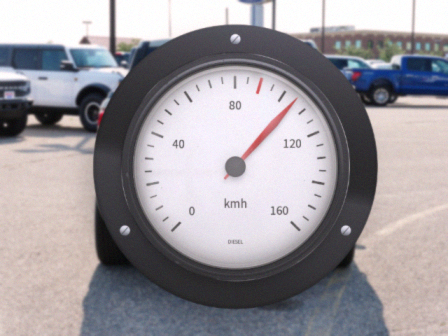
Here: 105 km/h
